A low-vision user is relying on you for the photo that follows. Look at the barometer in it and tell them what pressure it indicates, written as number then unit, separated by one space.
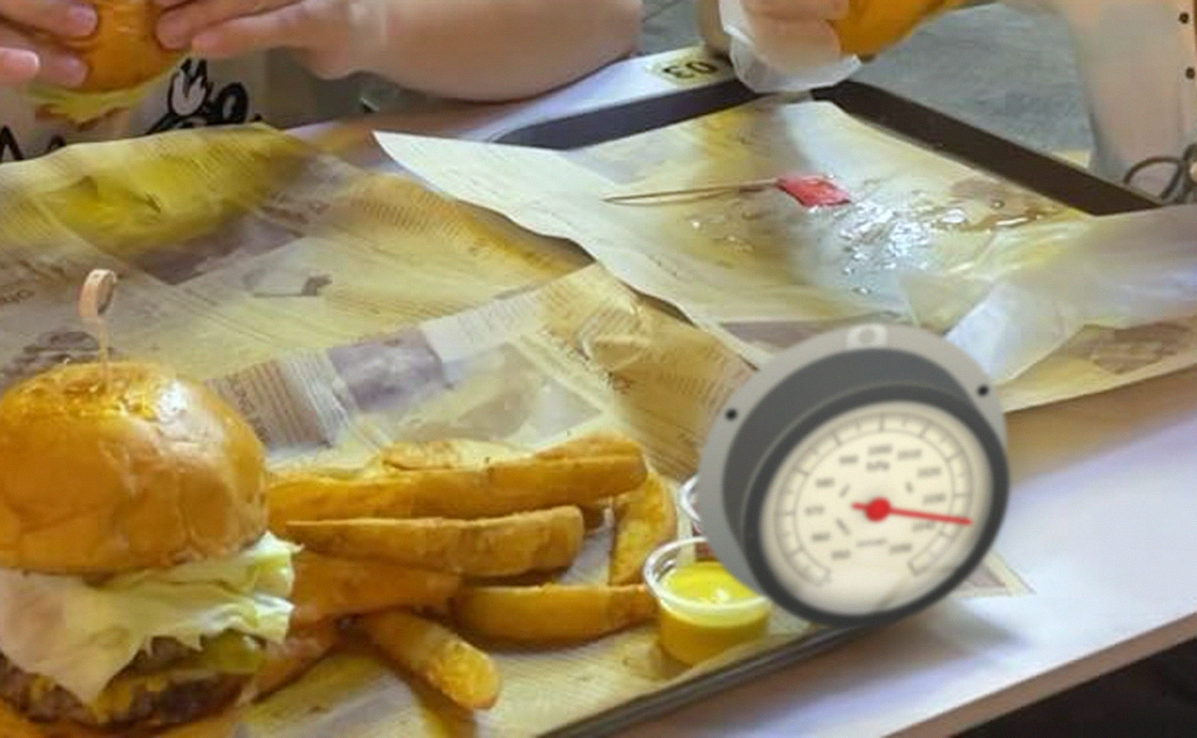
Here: 1035 hPa
